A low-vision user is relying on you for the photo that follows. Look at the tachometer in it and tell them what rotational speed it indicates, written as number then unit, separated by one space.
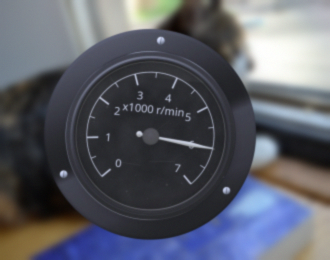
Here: 6000 rpm
